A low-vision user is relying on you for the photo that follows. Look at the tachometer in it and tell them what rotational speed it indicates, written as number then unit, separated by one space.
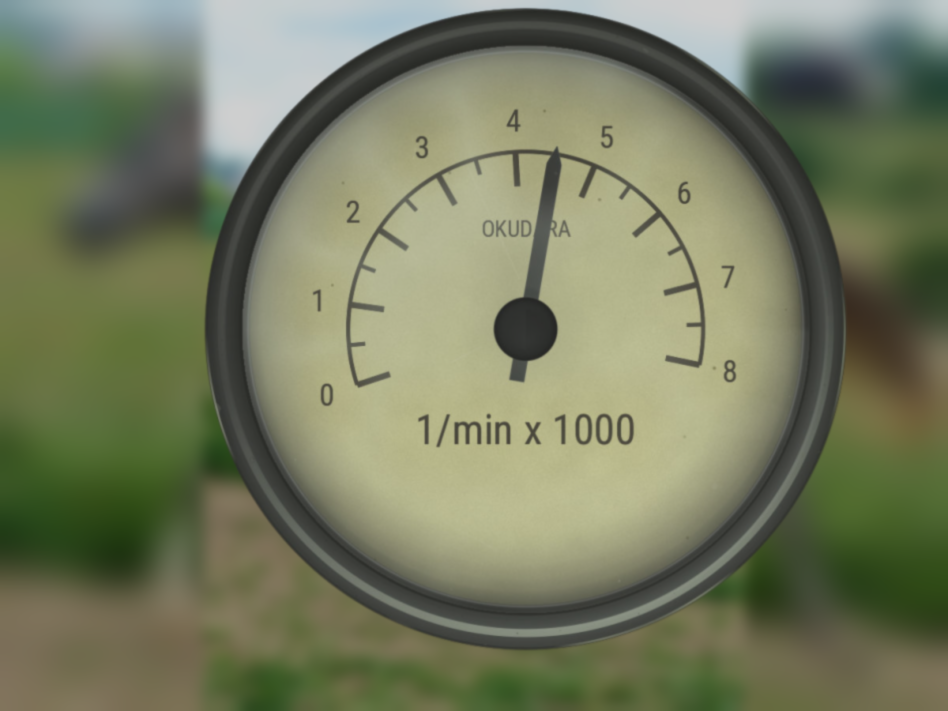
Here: 4500 rpm
